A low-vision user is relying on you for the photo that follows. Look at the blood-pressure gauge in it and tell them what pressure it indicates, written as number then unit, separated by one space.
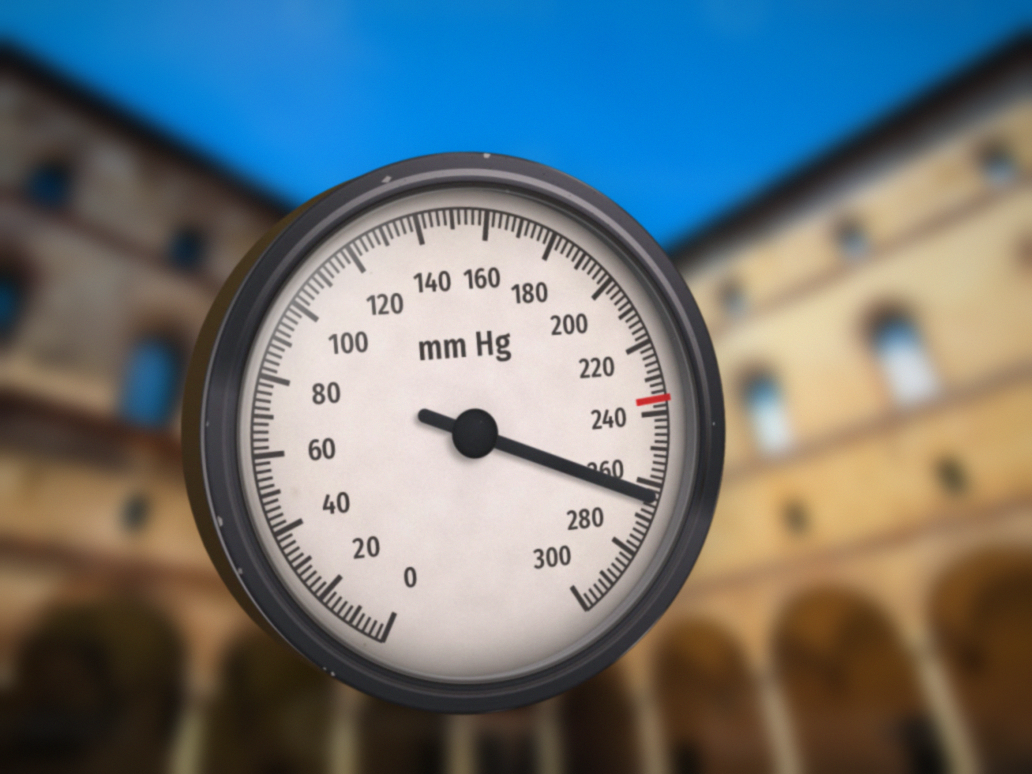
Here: 264 mmHg
